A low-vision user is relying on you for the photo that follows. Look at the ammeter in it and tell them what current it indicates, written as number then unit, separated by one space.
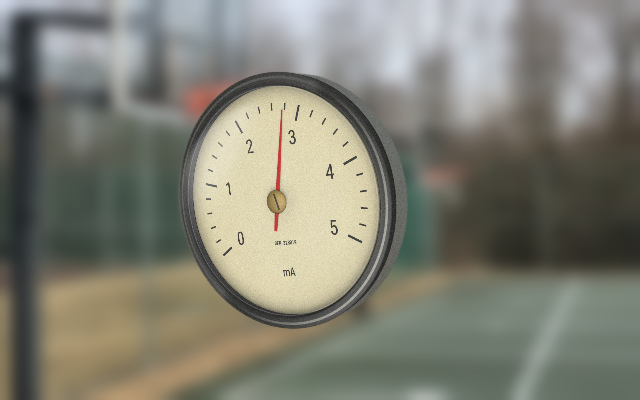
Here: 2.8 mA
